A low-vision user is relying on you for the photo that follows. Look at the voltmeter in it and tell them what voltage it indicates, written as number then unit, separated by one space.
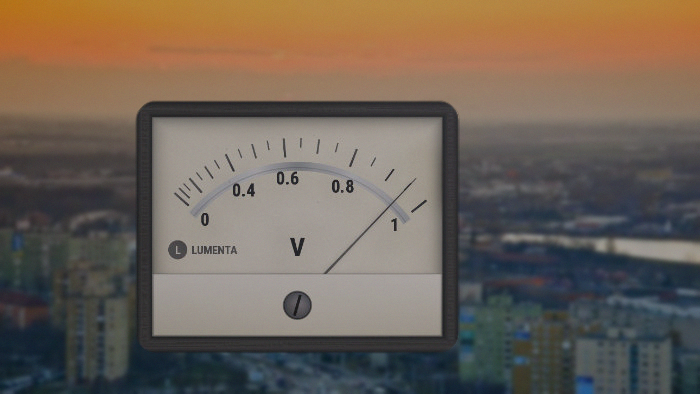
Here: 0.95 V
